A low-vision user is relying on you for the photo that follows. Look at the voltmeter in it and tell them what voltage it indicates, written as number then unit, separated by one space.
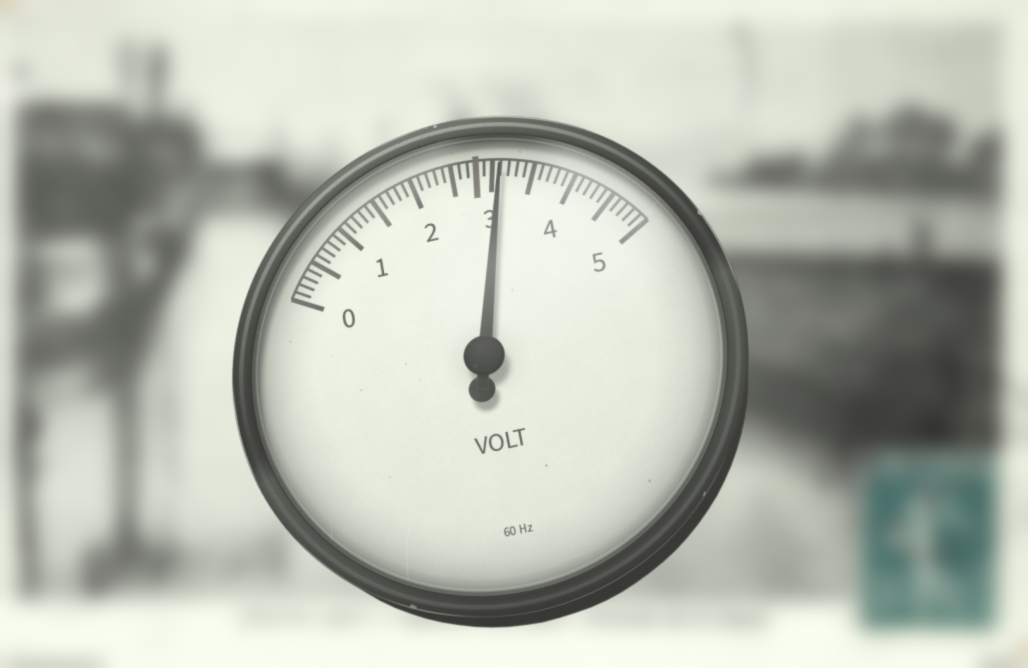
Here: 3.1 V
